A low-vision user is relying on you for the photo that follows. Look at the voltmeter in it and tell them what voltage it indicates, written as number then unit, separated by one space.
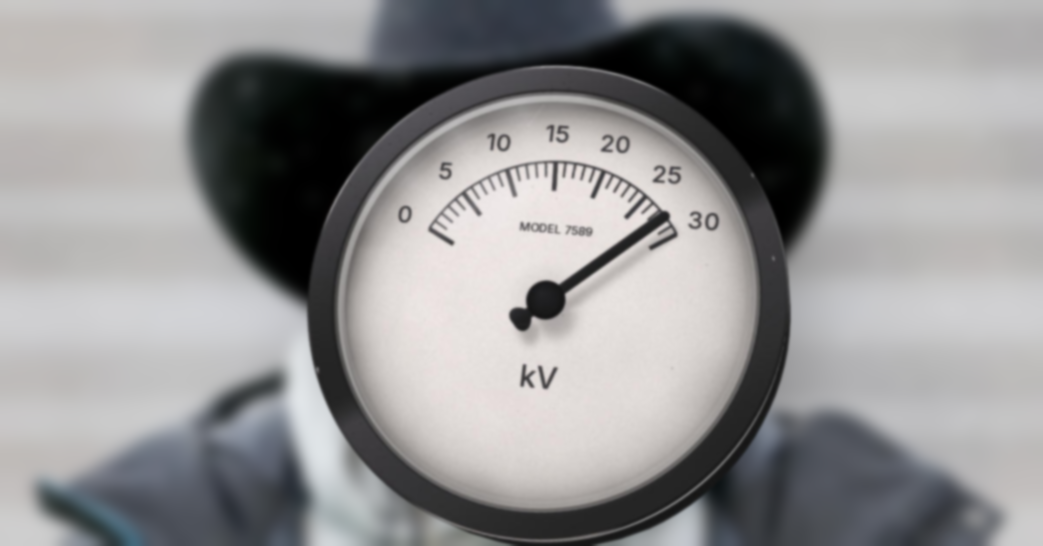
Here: 28 kV
